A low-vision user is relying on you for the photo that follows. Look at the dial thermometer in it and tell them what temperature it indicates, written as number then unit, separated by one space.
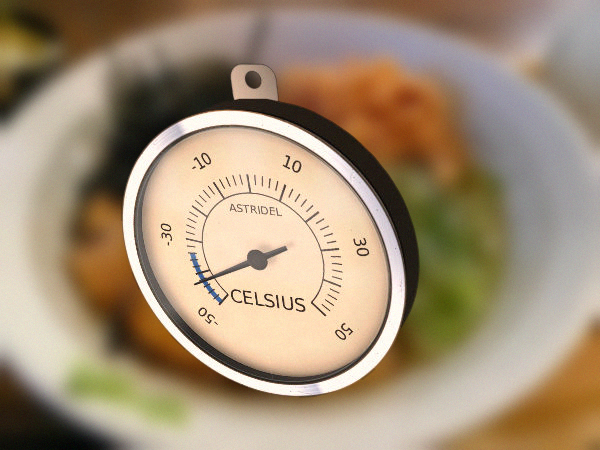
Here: -42 °C
